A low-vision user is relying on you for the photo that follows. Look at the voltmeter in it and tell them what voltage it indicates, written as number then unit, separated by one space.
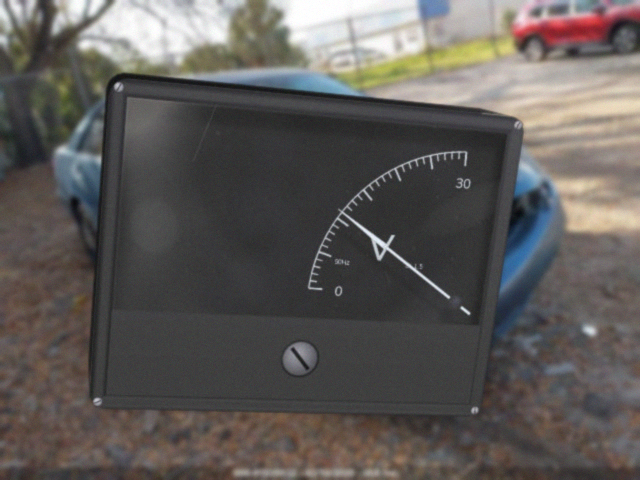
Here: 11 V
